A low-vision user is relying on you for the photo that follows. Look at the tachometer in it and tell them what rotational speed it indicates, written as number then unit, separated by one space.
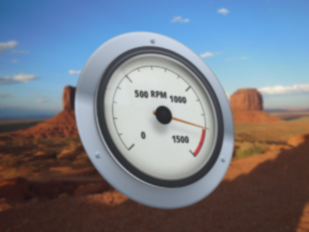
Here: 1300 rpm
